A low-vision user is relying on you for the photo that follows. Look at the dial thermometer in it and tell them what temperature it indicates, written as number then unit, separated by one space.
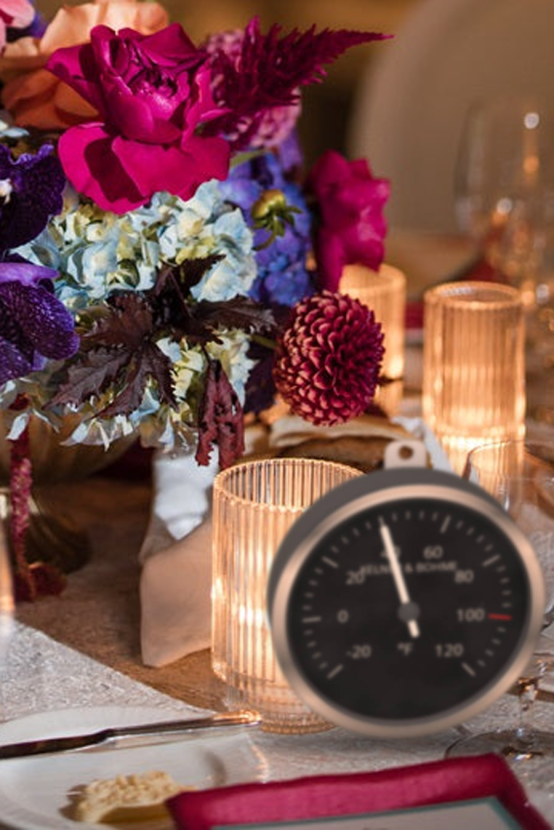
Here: 40 °F
